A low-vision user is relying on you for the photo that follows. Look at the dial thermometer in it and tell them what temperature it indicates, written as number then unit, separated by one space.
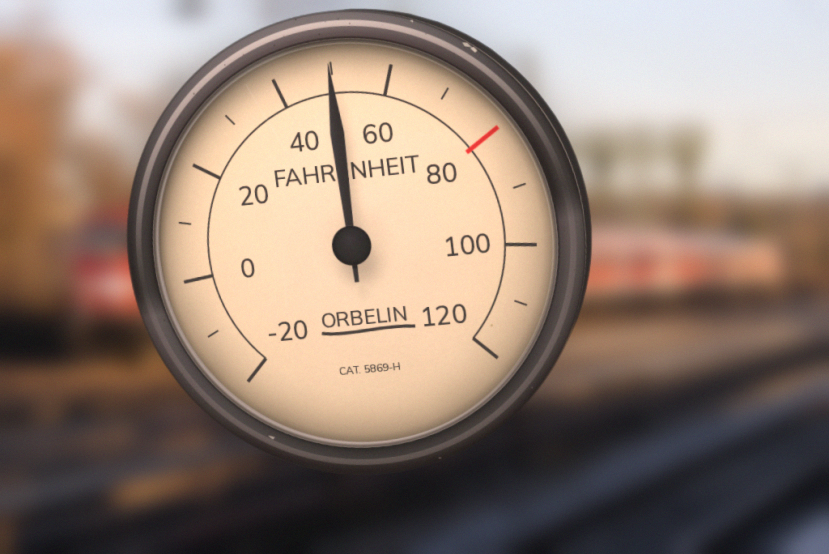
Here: 50 °F
